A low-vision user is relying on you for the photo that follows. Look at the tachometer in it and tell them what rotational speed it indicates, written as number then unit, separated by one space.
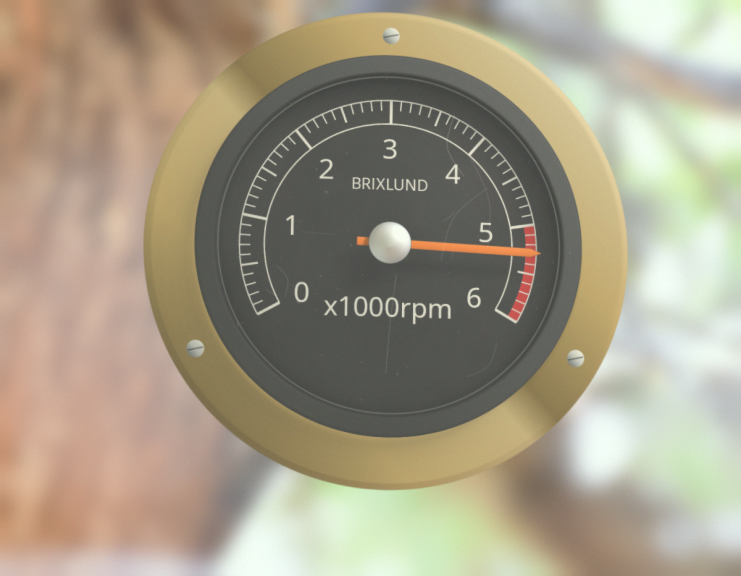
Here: 5300 rpm
